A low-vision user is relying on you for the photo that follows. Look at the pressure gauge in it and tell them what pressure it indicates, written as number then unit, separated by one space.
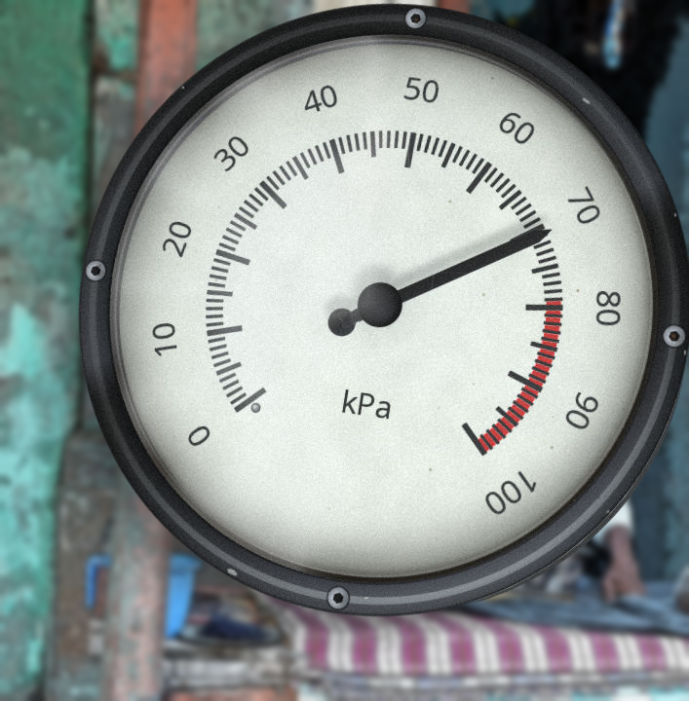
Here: 71 kPa
